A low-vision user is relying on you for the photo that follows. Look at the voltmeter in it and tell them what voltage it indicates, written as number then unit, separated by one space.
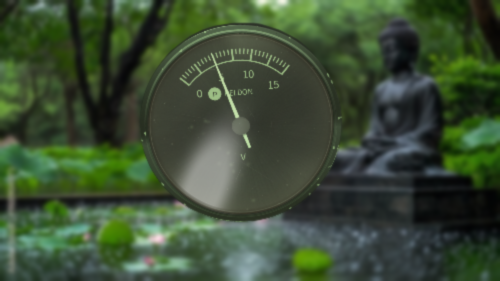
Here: 5 V
